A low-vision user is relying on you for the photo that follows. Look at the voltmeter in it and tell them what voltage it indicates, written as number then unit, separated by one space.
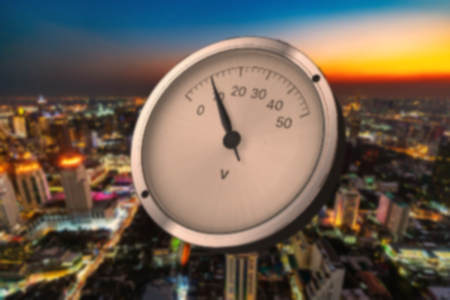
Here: 10 V
